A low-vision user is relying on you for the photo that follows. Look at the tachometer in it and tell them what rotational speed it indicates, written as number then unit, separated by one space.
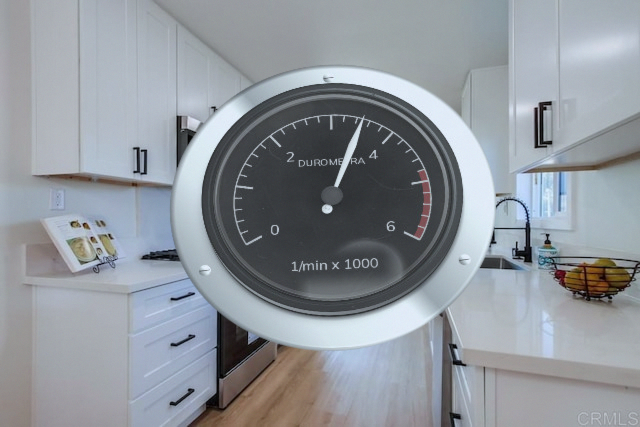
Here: 3500 rpm
